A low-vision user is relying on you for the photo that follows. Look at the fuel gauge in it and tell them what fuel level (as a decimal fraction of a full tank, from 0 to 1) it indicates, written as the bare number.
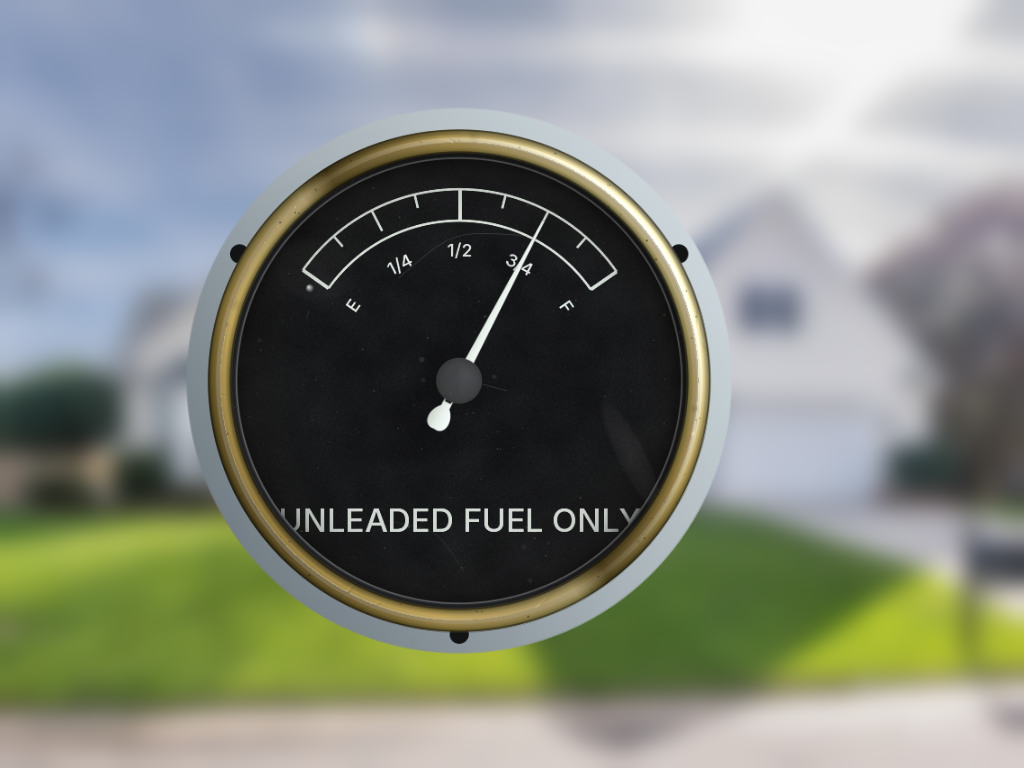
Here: 0.75
